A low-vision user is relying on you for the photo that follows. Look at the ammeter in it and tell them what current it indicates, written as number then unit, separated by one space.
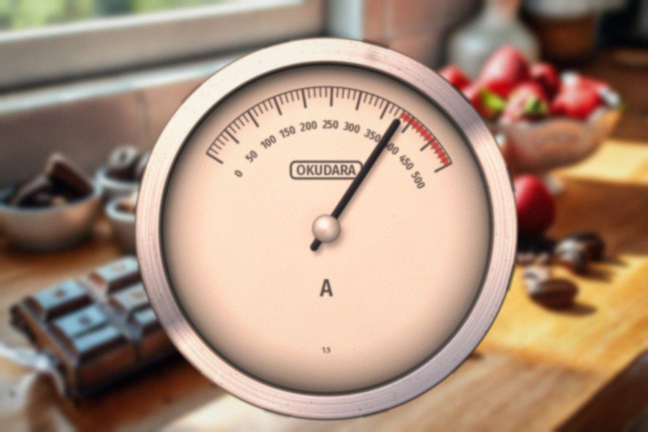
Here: 380 A
